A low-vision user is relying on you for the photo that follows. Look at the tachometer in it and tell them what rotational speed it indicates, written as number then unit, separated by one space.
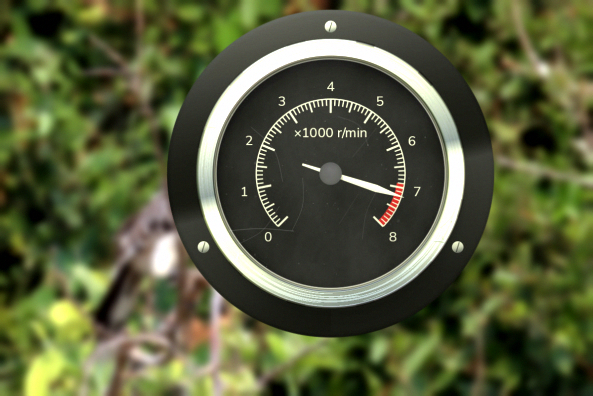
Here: 7200 rpm
